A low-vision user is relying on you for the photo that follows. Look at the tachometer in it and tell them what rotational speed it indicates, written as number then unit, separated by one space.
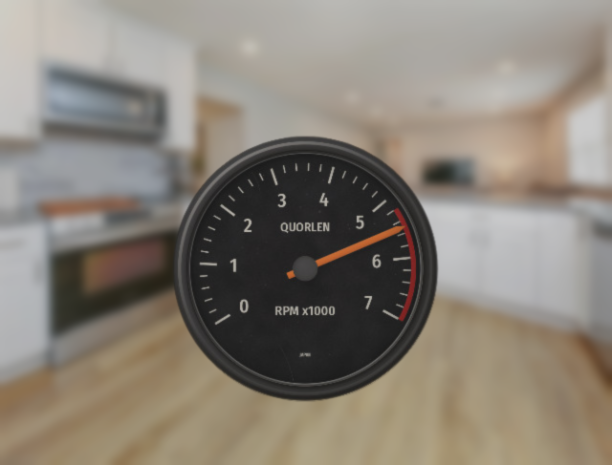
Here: 5500 rpm
